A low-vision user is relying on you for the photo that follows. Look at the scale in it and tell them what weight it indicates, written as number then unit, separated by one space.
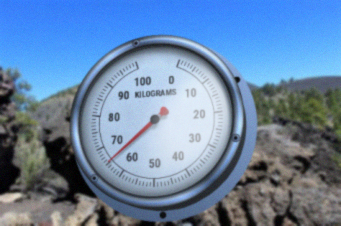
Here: 65 kg
